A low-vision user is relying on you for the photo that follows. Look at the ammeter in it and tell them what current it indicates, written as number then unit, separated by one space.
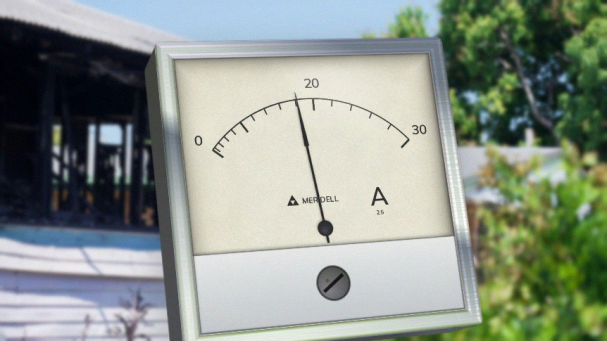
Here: 18 A
